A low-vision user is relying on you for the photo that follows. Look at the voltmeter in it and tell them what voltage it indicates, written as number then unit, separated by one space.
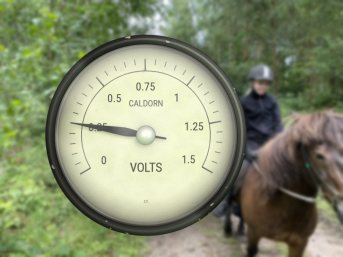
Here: 0.25 V
